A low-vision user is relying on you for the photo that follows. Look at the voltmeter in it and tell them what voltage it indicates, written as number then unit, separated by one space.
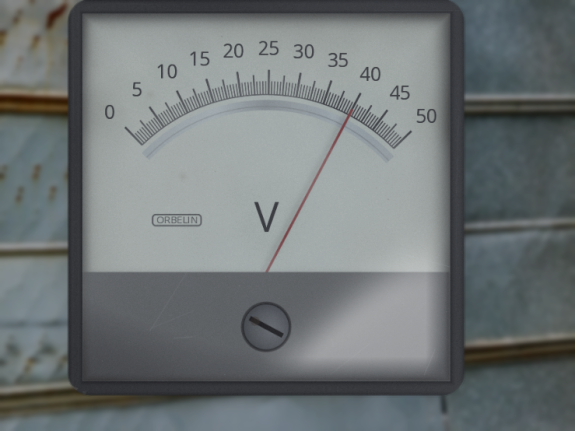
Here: 40 V
